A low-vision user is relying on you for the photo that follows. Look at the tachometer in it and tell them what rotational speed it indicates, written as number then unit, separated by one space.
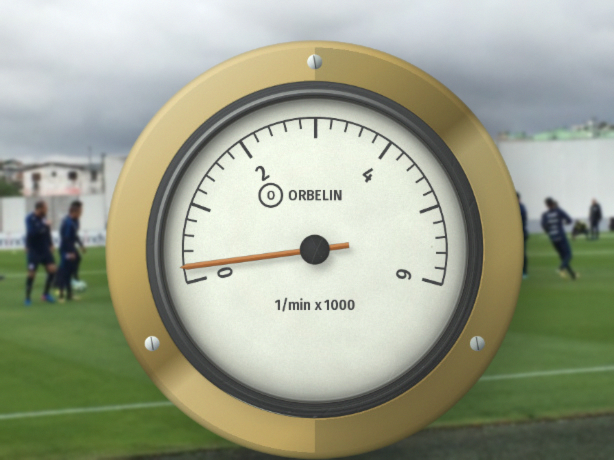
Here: 200 rpm
